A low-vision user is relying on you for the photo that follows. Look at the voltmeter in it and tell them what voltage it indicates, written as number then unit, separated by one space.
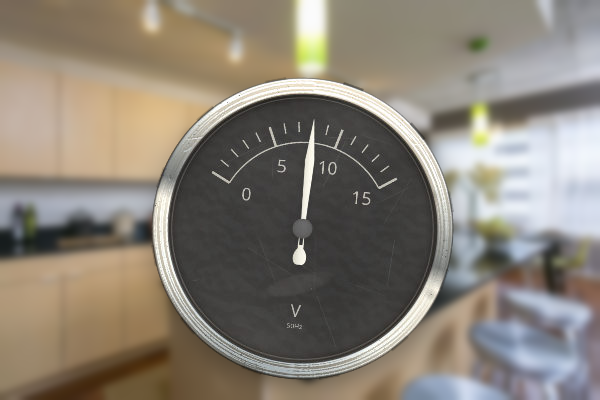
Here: 8 V
